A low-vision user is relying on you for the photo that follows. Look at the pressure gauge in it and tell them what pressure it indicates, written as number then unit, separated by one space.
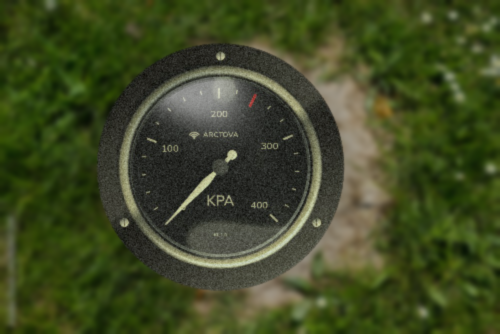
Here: 0 kPa
